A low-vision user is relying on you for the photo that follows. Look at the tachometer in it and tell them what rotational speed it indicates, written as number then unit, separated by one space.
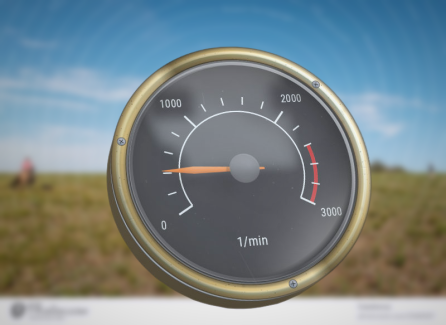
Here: 400 rpm
